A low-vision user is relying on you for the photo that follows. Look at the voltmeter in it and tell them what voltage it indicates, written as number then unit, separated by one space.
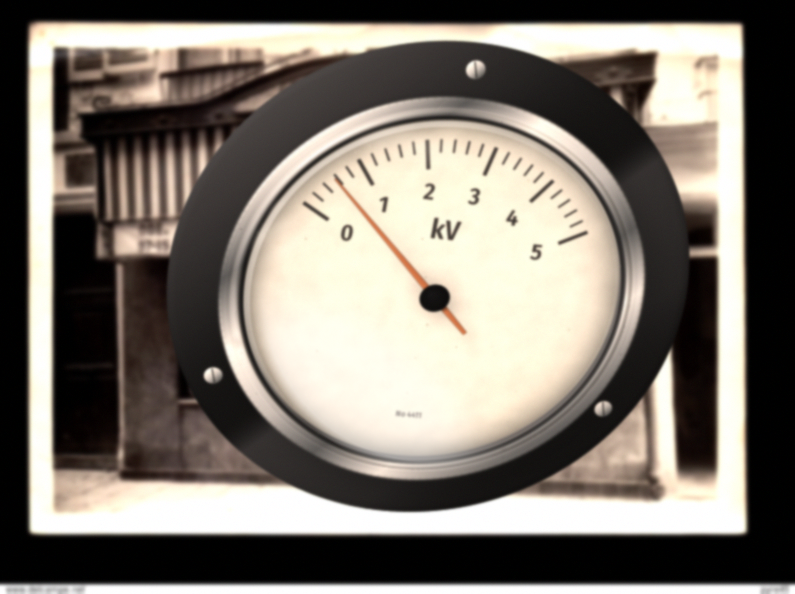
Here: 0.6 kV
